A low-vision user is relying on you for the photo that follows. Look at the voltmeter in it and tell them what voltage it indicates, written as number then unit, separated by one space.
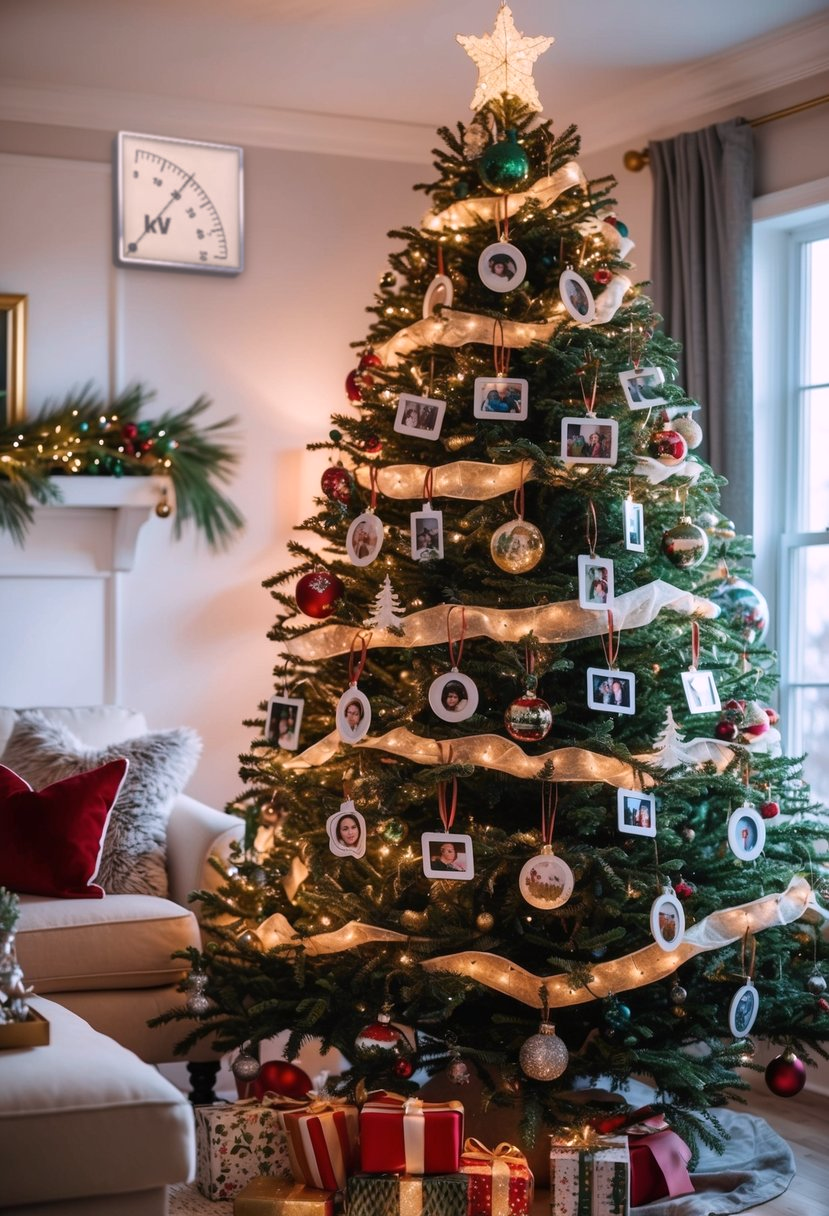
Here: 20 kV
